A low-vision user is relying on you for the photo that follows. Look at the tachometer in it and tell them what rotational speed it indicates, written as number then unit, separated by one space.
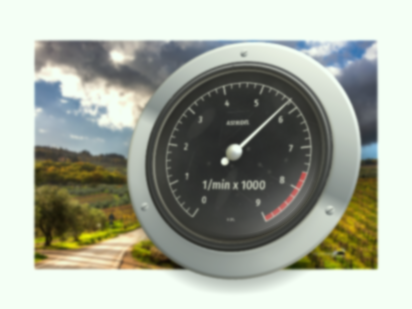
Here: 5800 rpm
